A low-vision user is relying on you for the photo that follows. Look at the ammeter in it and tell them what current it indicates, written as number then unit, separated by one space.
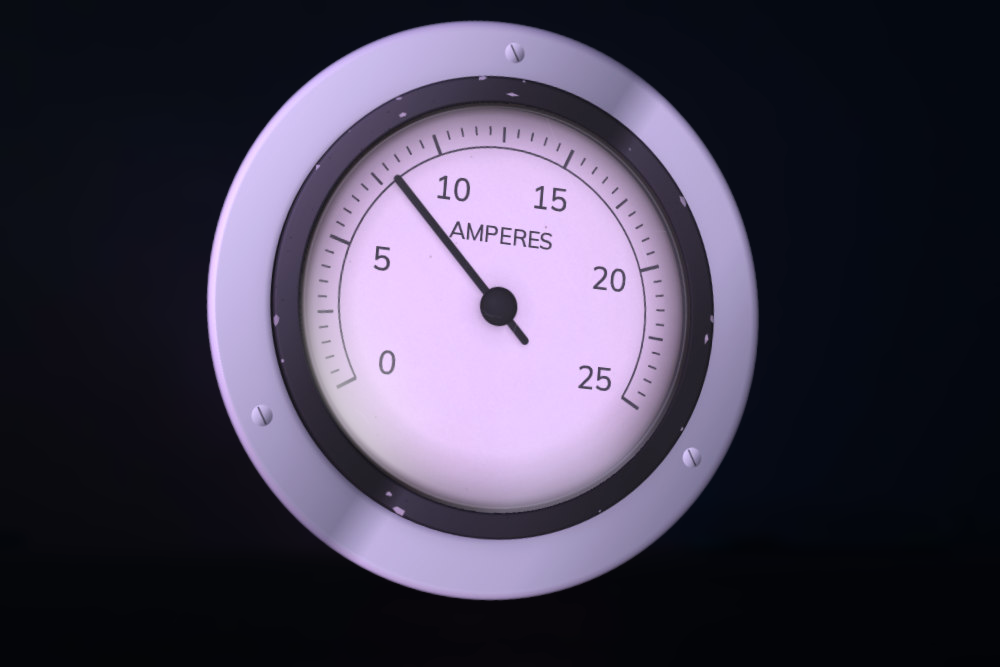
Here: 8 A
